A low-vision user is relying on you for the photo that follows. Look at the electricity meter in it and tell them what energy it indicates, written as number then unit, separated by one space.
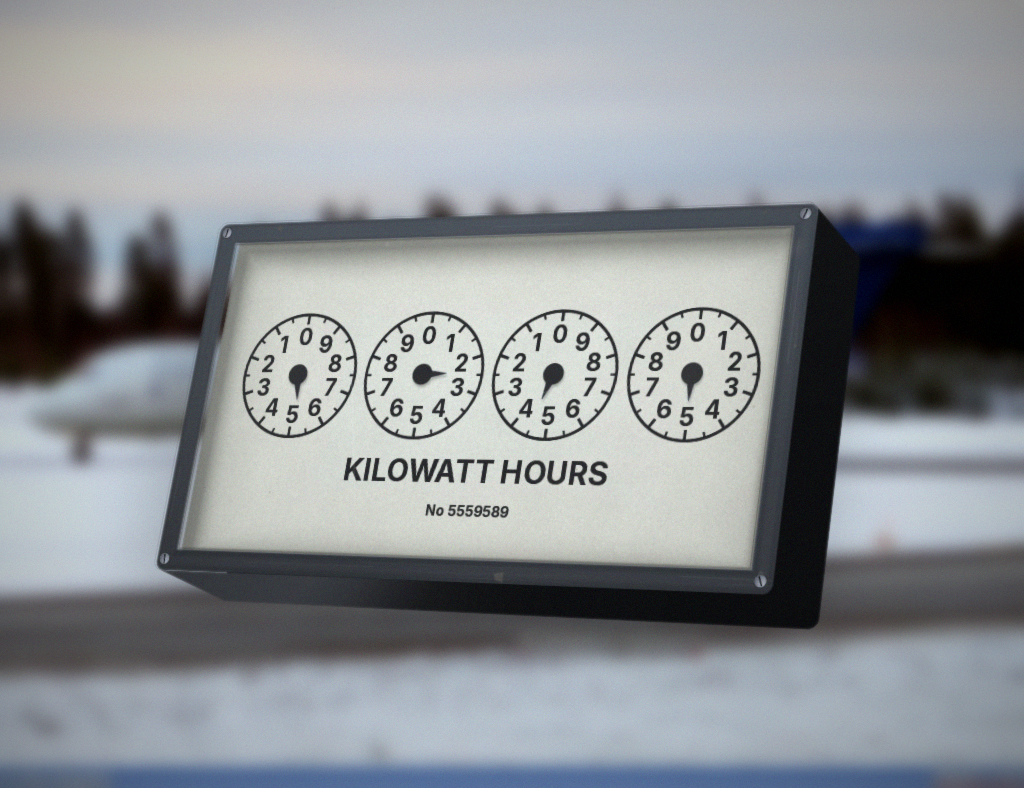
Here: 5245 kWh
